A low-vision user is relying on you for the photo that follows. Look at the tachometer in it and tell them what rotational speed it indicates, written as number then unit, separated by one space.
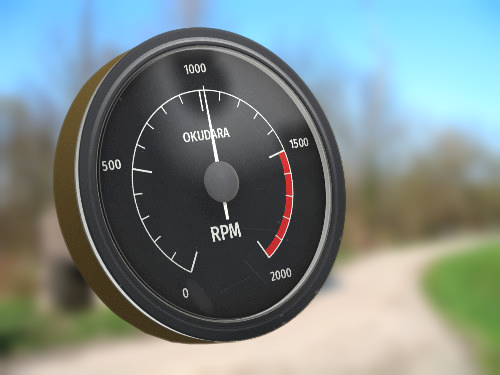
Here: 1000 rpm
